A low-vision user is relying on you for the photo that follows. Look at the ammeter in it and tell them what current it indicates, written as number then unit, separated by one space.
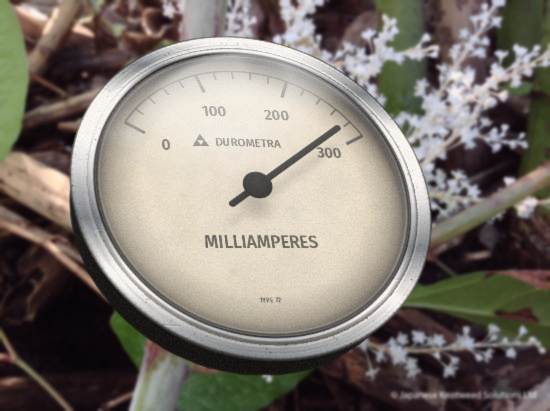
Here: 280 mA
